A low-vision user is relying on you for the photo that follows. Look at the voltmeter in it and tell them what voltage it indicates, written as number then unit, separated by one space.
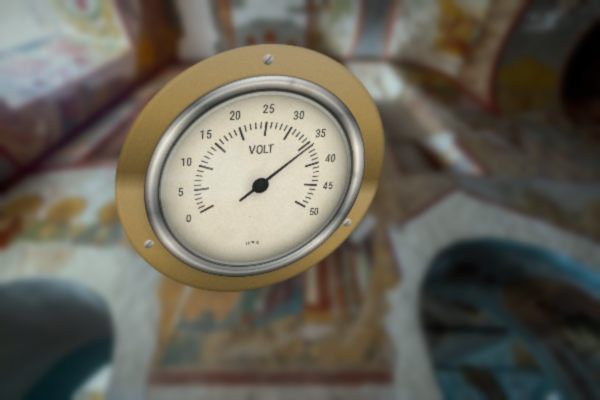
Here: 35 V
